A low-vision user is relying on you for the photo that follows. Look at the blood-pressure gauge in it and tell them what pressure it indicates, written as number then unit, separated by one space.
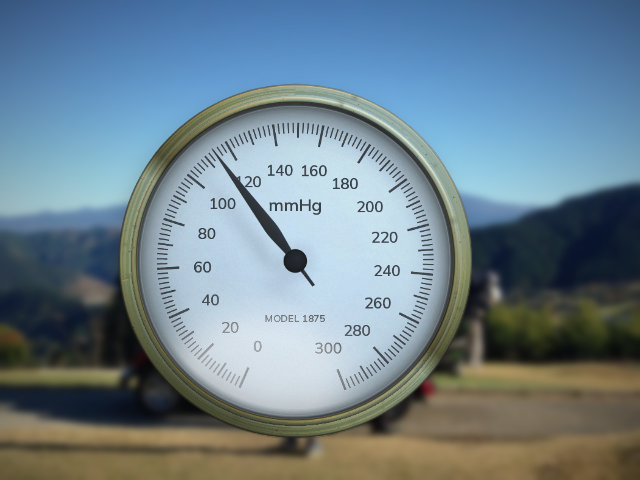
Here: 114 mmHg
